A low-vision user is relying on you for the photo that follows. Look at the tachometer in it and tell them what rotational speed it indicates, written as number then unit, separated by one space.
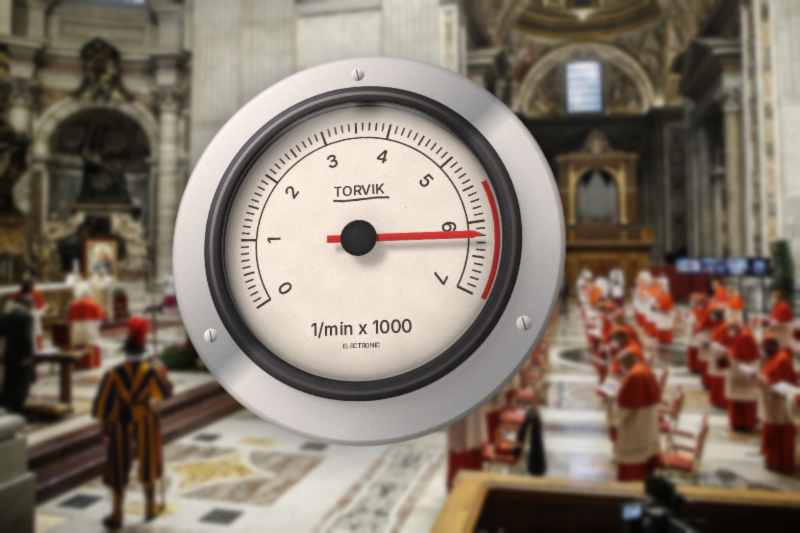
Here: 6200 rpm
